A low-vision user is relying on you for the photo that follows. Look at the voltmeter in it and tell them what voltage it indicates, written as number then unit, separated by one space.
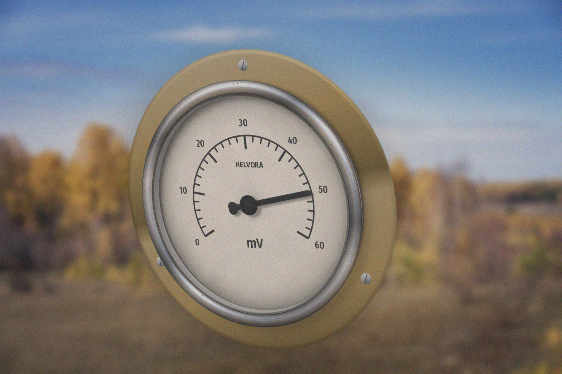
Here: 50 mV
